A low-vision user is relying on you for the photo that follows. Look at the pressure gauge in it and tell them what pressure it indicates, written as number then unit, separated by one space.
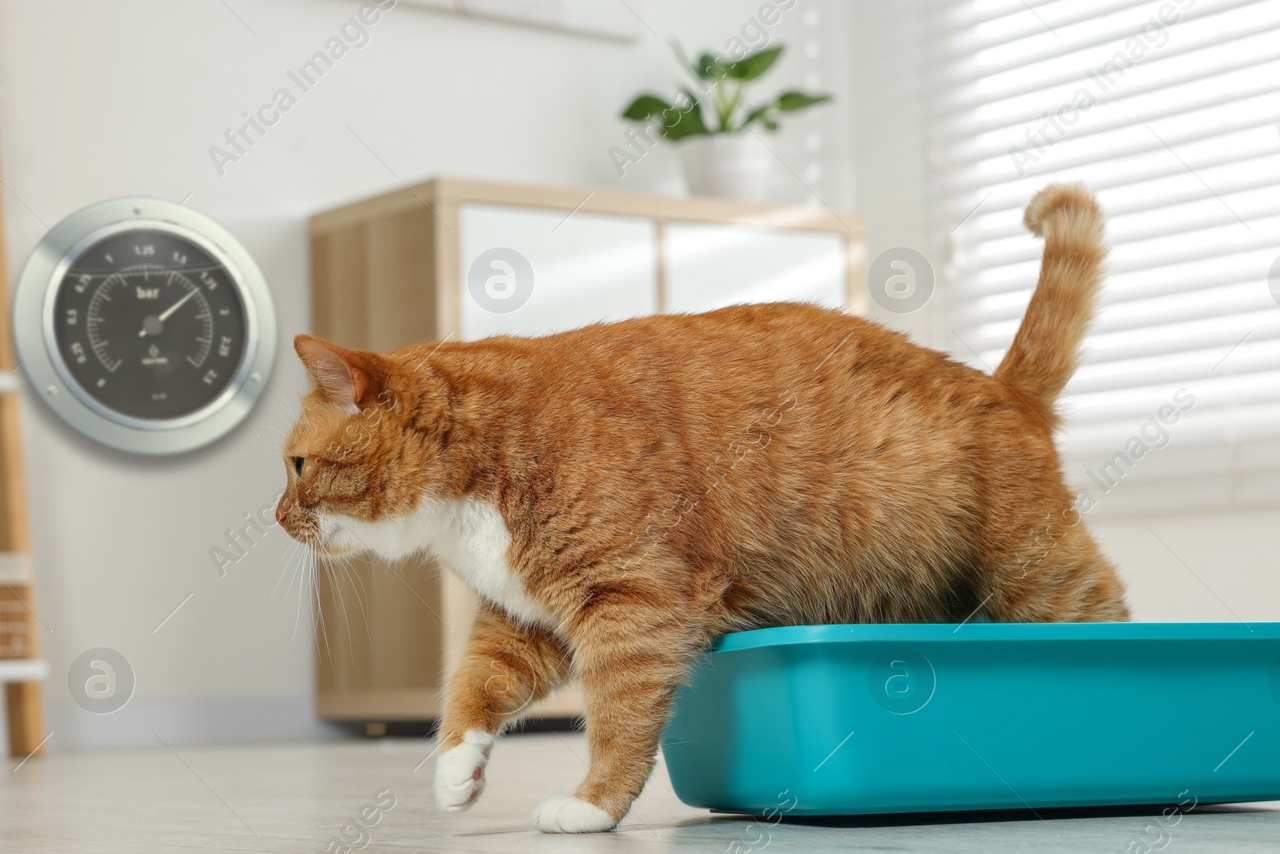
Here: 1.75 bar
